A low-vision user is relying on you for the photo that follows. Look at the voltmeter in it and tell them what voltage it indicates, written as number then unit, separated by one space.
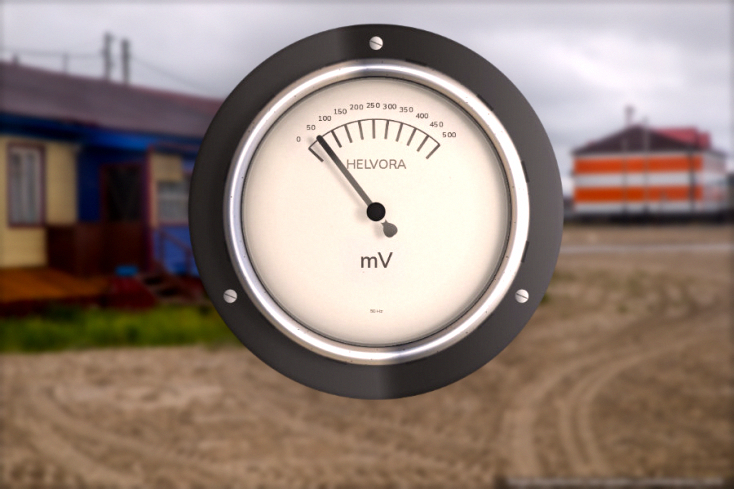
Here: 50 mV
